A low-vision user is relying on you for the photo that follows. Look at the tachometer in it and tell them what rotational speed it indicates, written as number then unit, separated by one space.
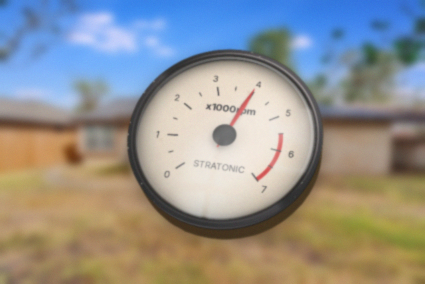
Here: 4000 rpm
